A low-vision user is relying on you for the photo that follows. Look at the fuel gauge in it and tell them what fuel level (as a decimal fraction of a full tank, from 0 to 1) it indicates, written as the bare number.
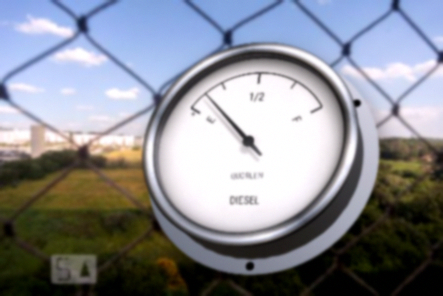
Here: 0.125
